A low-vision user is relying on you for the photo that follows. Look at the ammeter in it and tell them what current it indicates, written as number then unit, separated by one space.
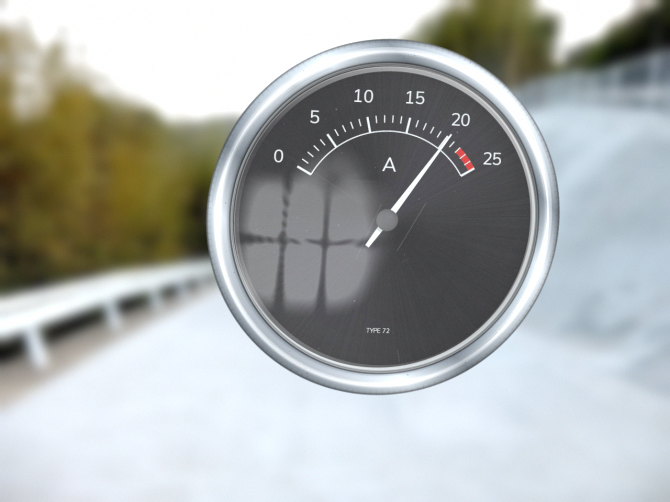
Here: 20 A
